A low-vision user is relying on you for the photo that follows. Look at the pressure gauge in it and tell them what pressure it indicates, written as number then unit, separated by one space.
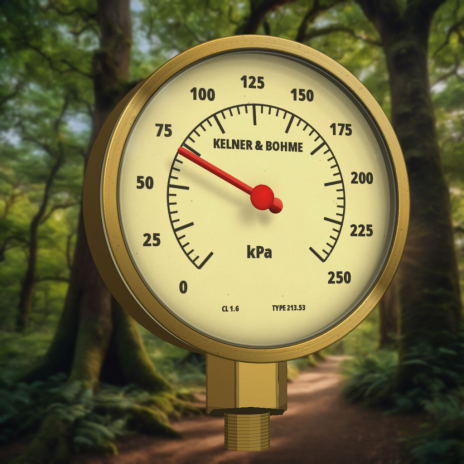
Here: 70 kPa
